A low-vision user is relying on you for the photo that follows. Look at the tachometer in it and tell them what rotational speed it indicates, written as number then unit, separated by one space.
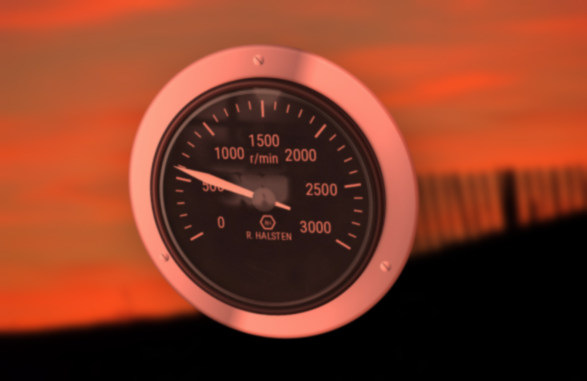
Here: 600 rpm
